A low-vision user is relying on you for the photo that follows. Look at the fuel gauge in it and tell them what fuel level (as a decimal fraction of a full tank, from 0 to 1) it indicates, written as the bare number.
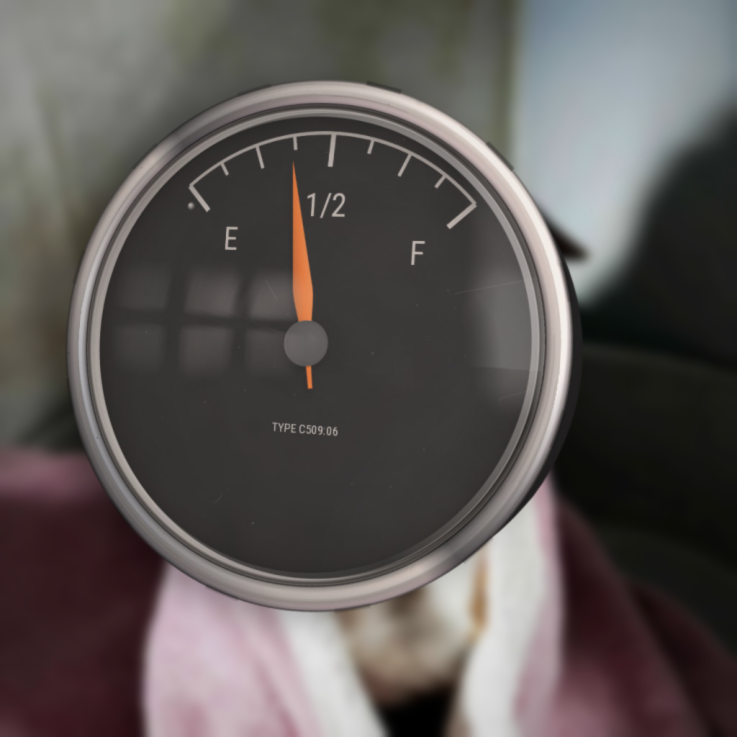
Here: 0.375
